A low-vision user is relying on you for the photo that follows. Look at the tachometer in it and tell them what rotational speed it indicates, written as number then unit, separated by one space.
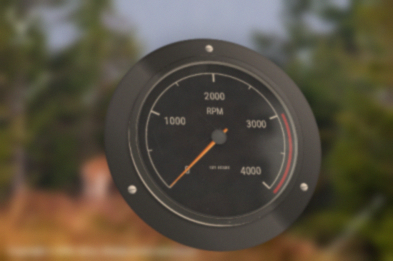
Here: 0 rpm
